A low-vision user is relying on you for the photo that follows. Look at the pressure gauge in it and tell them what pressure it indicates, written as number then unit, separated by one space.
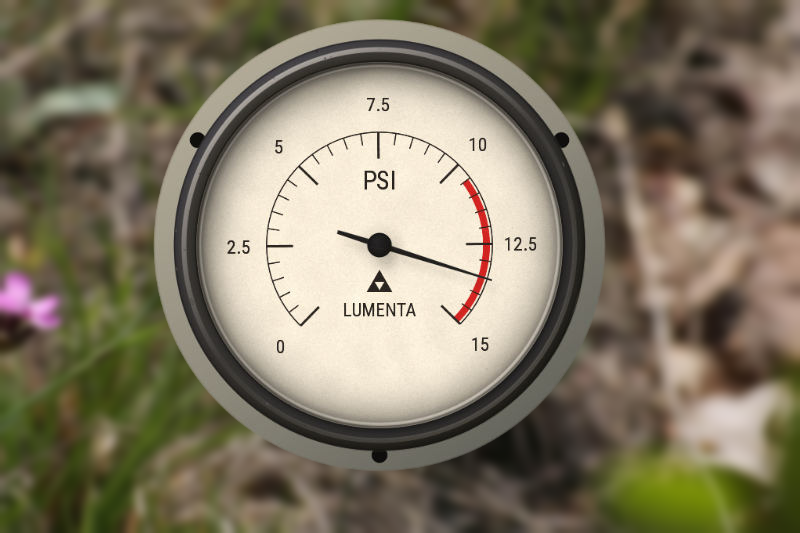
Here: 13.5 psi
